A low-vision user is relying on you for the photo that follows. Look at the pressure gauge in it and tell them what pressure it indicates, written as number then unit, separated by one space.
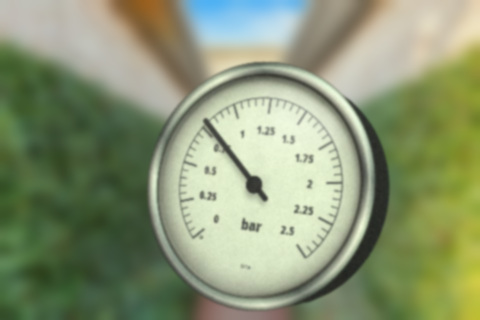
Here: 0.8 bar
